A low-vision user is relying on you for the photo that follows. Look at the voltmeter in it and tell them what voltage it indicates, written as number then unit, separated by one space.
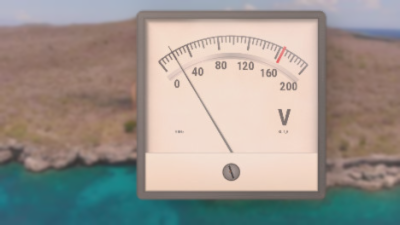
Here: 20 V
